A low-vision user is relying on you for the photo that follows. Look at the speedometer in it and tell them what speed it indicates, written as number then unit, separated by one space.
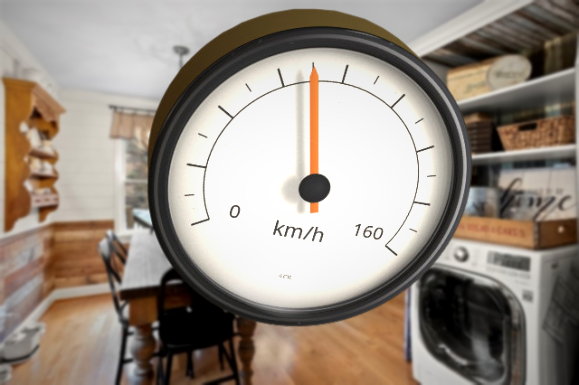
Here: 70 km/h
